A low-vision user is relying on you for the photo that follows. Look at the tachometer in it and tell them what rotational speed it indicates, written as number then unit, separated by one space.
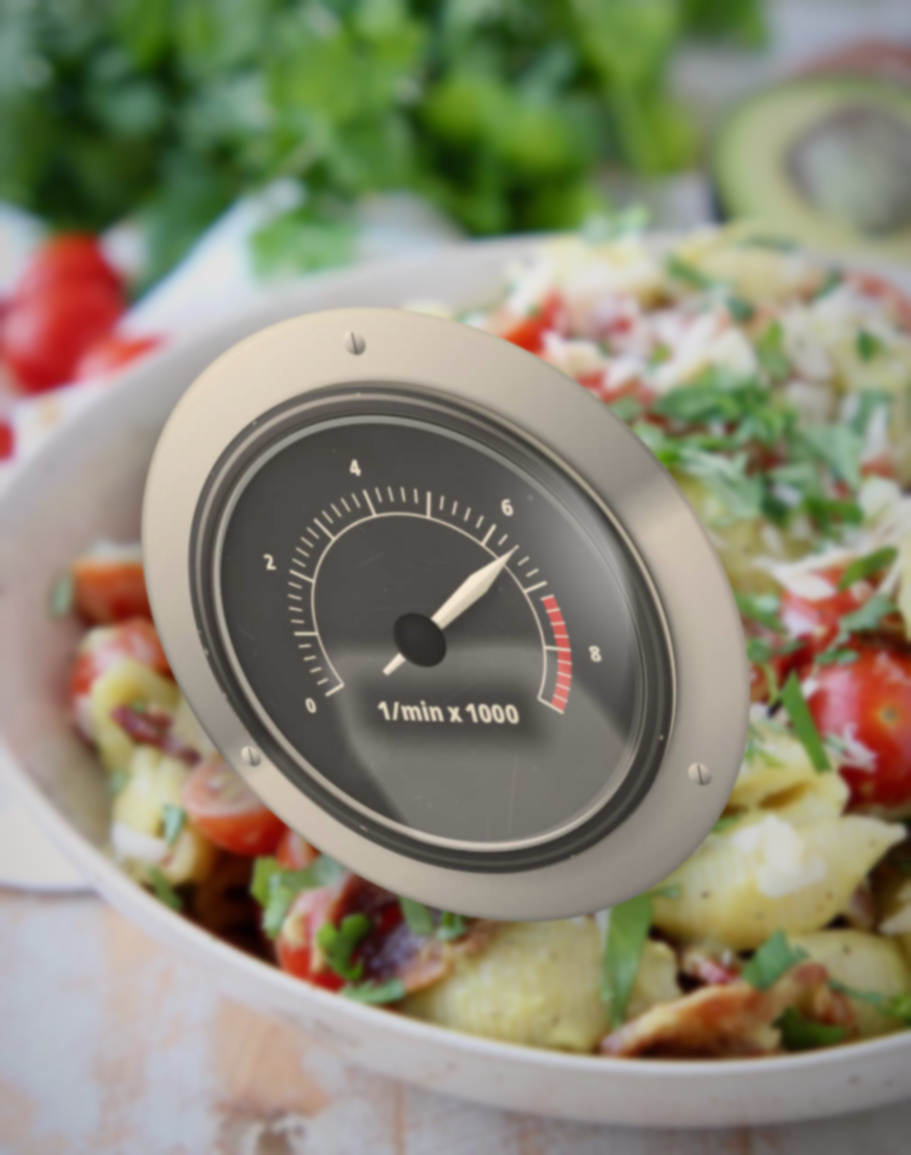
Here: 6400 rpm
